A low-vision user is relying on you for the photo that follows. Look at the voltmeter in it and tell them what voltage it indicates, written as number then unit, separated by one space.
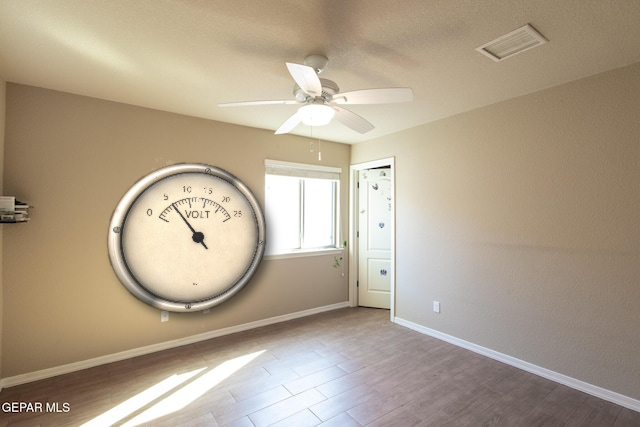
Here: 5 V
